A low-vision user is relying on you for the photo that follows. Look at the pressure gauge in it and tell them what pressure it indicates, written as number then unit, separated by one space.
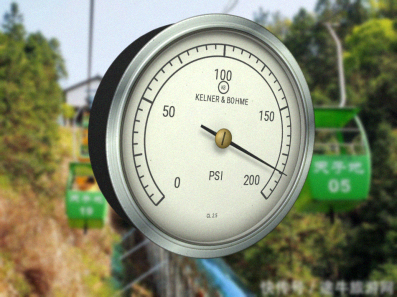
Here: 185 psi
